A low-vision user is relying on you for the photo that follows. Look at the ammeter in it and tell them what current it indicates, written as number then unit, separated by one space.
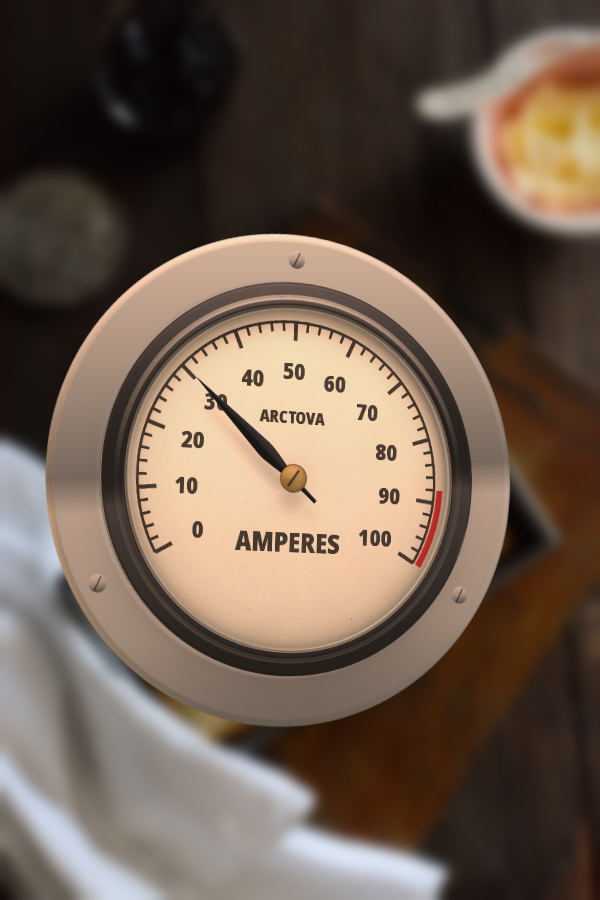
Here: 30 A
